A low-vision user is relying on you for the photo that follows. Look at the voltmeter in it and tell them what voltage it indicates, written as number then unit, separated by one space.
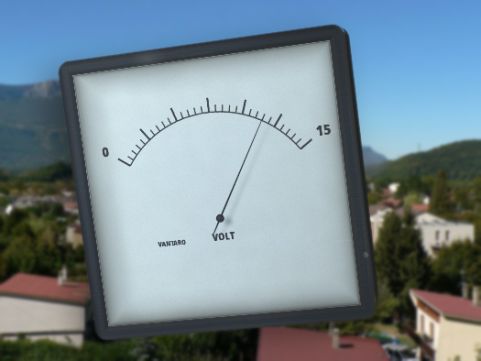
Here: 11.5 V
